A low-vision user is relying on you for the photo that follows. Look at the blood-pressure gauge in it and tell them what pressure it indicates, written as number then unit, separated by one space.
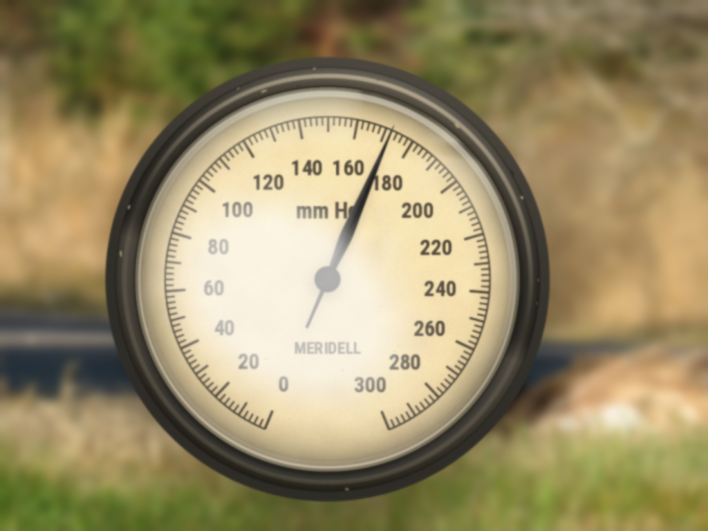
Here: 172 mmHg
